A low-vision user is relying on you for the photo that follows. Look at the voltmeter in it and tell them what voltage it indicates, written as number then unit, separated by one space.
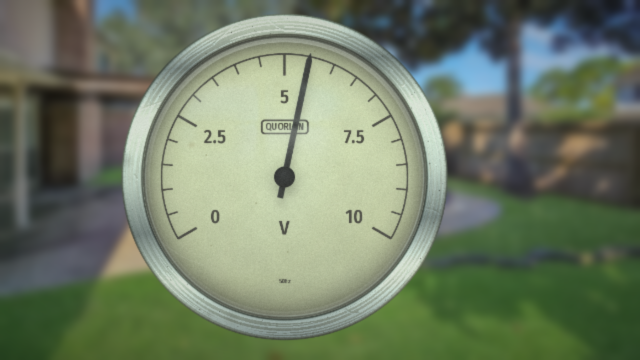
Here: 5.5 V
